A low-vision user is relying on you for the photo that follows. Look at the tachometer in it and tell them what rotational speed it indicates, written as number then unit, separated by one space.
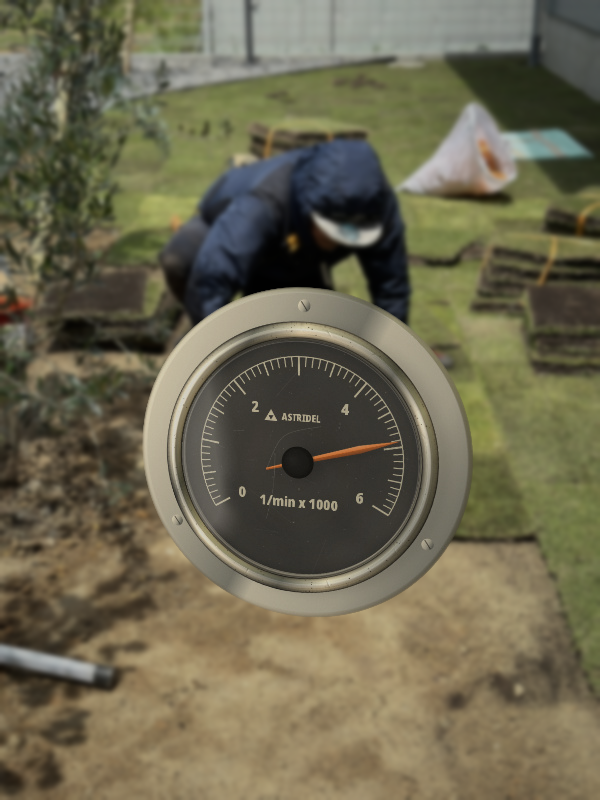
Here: 4900 rpm
